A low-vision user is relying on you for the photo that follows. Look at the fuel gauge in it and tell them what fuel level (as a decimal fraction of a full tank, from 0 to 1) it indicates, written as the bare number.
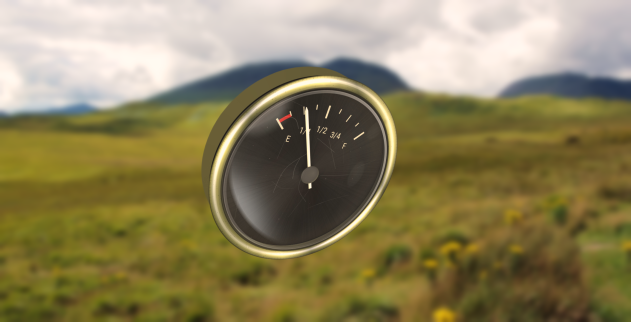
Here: 0.25
